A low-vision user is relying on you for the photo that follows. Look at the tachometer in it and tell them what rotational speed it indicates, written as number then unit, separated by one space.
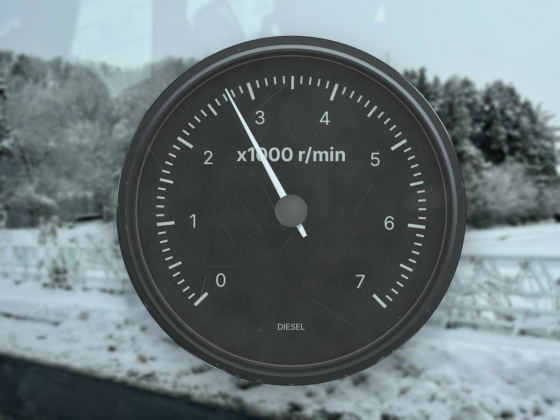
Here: 2750 rpm
